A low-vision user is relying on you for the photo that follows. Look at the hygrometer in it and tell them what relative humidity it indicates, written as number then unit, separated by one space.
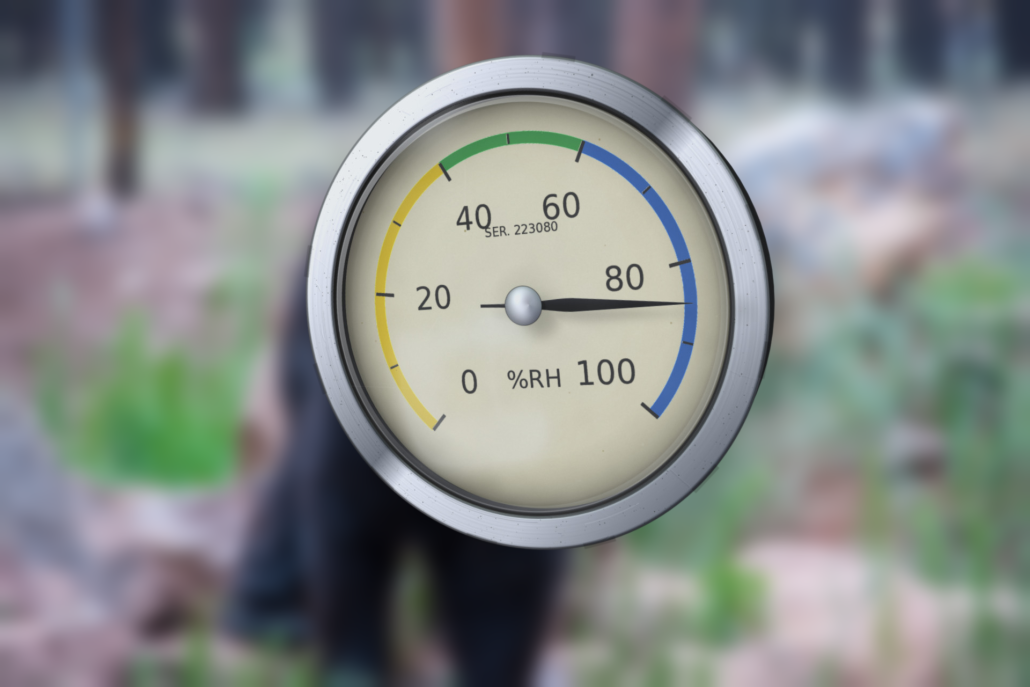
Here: 85 %
